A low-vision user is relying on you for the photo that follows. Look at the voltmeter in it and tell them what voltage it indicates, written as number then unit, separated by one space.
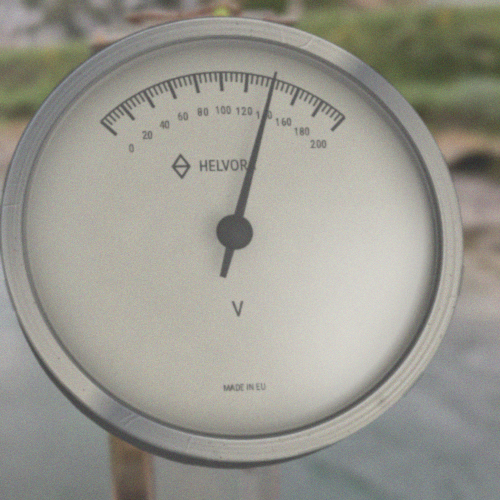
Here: 140 V
